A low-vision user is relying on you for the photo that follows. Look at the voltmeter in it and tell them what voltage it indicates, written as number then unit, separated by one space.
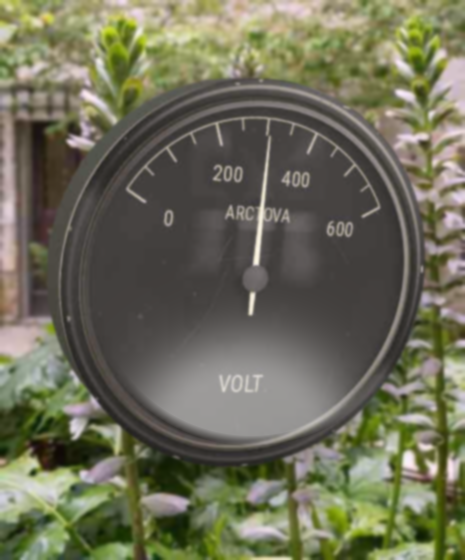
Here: 300 V
